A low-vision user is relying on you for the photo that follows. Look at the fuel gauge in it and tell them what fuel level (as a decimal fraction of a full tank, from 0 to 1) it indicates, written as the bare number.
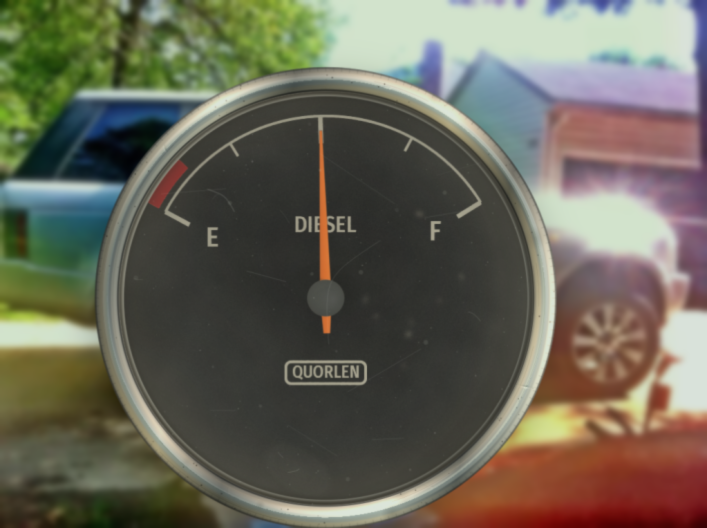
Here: 0.5
